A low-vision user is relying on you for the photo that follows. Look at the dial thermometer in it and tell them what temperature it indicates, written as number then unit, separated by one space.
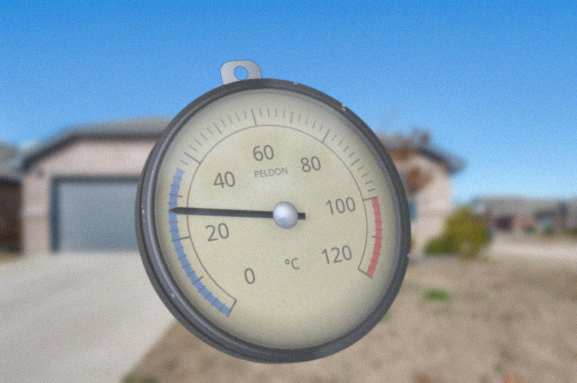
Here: 26 °C
